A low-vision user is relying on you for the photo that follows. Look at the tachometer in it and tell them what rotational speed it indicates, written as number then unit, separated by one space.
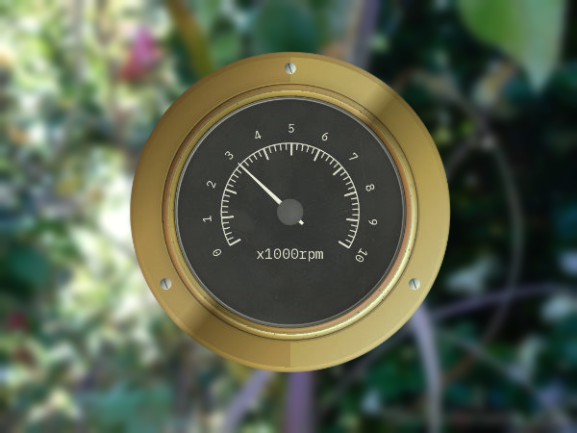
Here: 3000 rpm
